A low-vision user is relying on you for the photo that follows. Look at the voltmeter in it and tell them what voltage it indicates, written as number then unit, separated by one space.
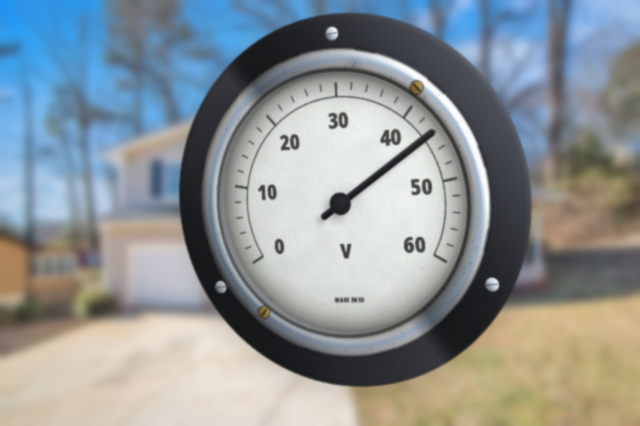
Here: 44 V
